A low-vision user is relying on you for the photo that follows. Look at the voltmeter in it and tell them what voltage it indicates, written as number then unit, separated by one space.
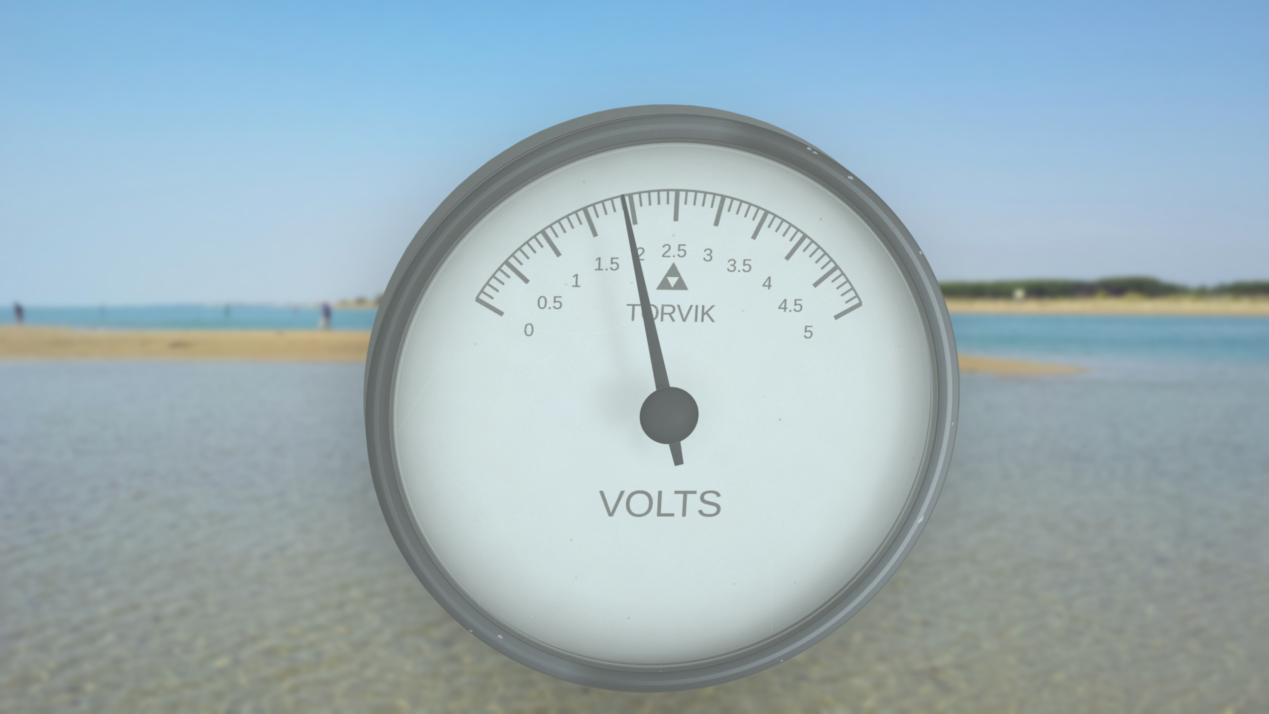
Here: 1.9 V
